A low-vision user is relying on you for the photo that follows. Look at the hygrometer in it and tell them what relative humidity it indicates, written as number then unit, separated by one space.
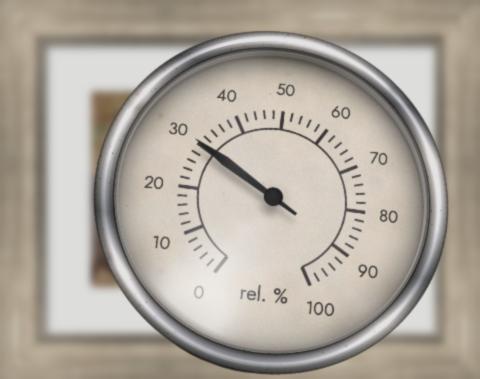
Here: 30 %
